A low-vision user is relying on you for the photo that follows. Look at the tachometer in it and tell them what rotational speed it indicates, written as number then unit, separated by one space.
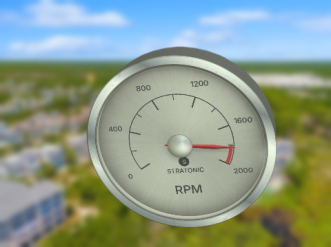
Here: 1800 rpm
